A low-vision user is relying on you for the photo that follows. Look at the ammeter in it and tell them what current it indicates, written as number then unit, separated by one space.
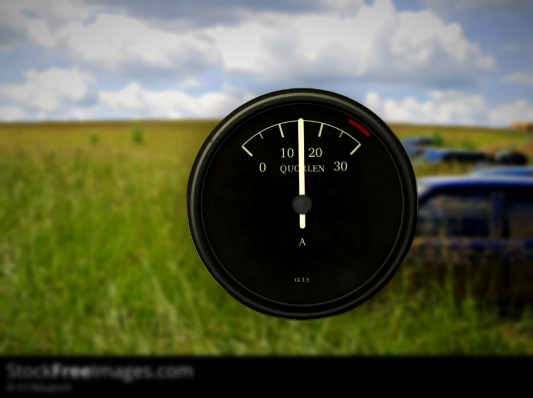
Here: 15 A
